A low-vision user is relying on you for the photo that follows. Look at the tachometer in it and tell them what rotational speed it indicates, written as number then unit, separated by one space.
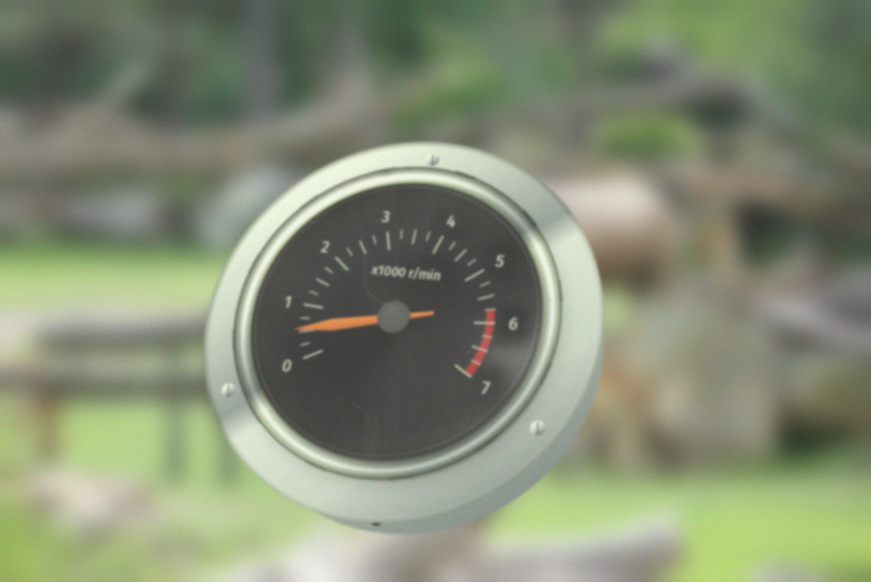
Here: 500 rpm
